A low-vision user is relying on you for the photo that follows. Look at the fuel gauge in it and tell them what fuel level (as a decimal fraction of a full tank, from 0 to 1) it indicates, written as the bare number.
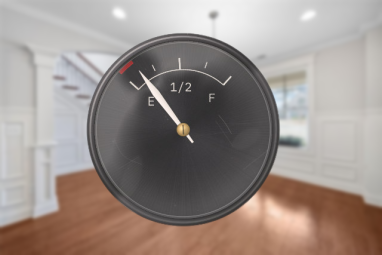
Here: 0.125
